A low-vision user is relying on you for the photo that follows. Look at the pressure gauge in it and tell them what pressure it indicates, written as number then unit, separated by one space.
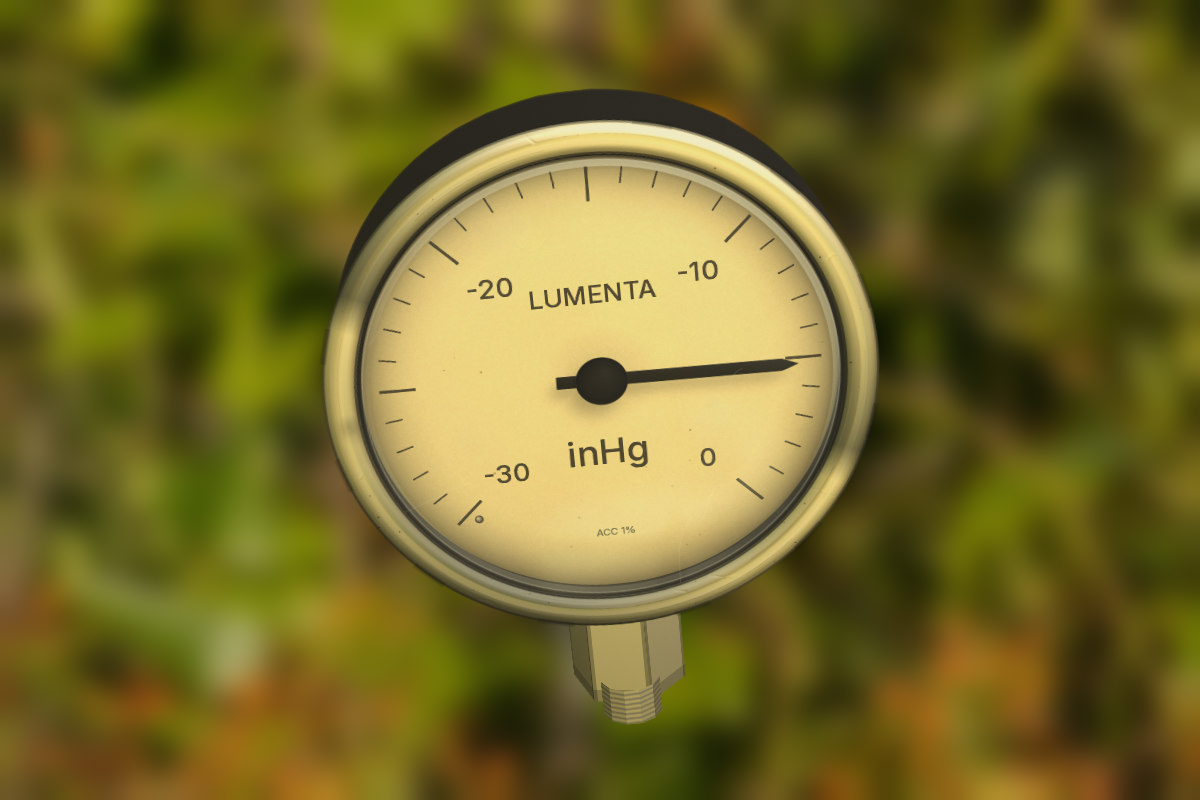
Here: -5 inHg
